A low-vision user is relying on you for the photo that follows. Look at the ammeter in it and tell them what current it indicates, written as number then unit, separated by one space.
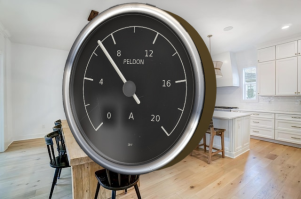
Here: 7 A
